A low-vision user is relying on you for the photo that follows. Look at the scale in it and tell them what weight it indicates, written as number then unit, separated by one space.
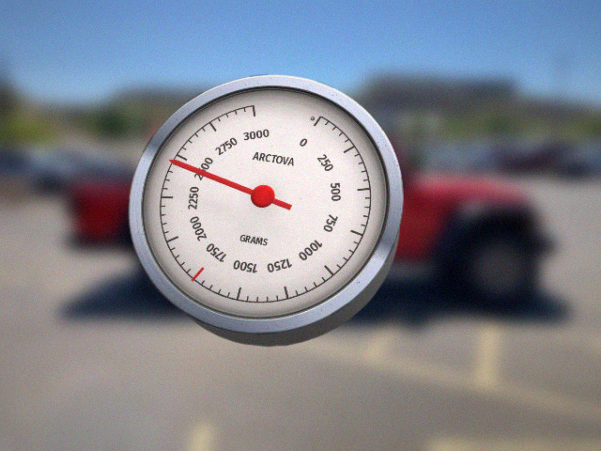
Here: 2450 g
